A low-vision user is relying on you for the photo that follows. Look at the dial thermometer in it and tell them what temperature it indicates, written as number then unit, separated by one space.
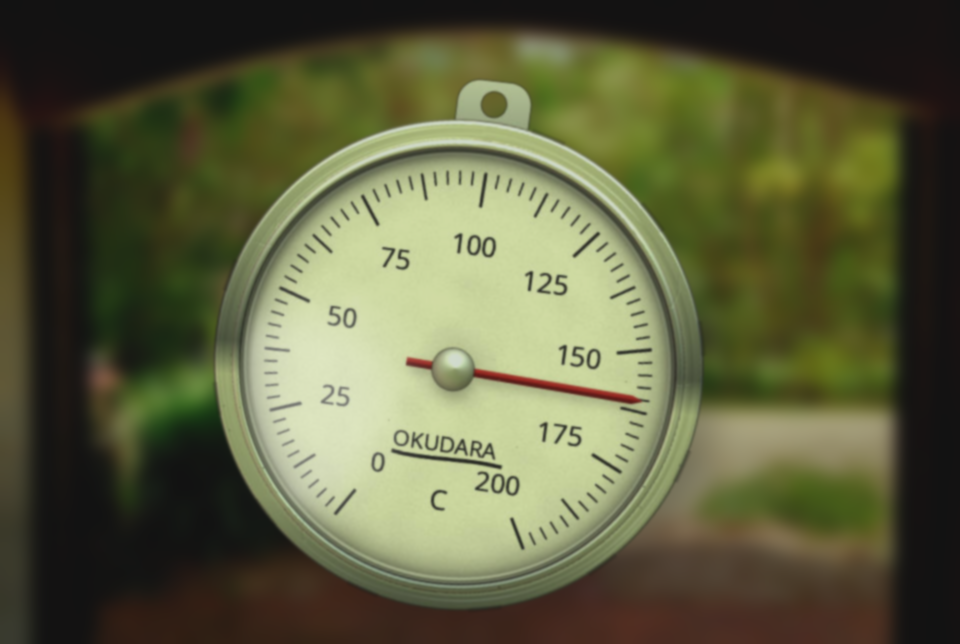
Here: 160 °C
